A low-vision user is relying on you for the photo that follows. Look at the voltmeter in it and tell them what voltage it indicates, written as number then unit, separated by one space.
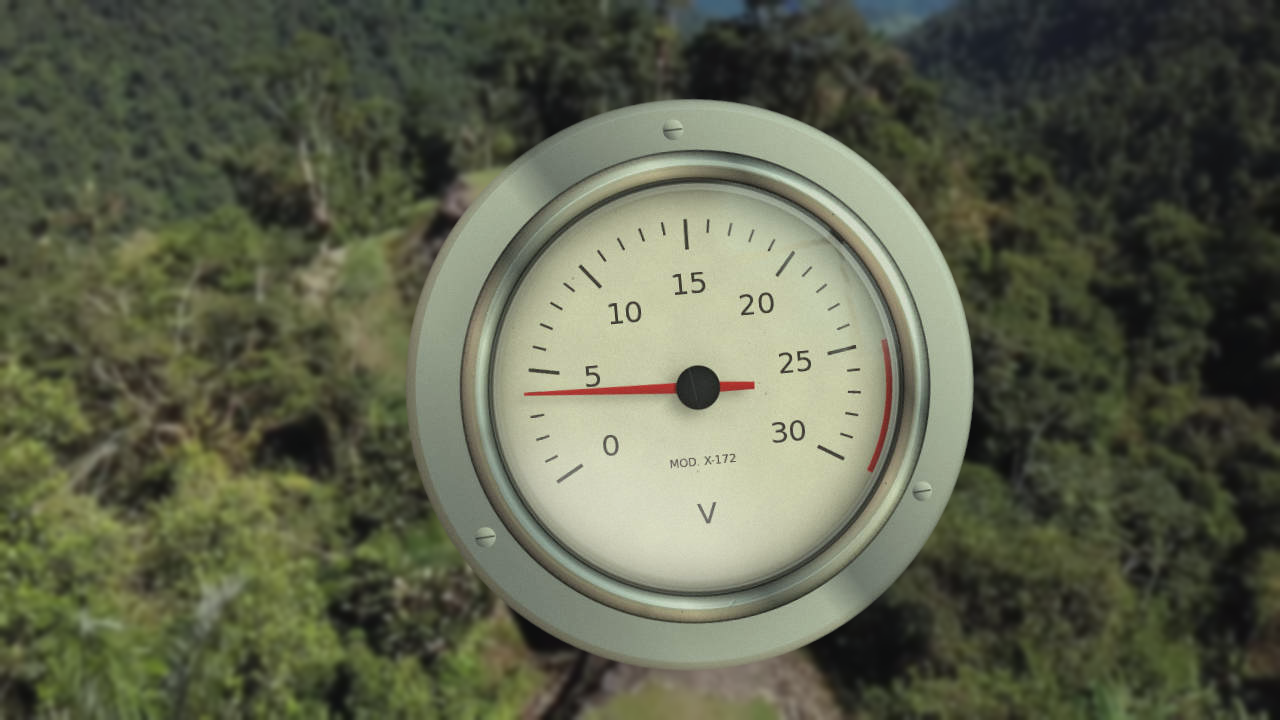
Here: 4 V
